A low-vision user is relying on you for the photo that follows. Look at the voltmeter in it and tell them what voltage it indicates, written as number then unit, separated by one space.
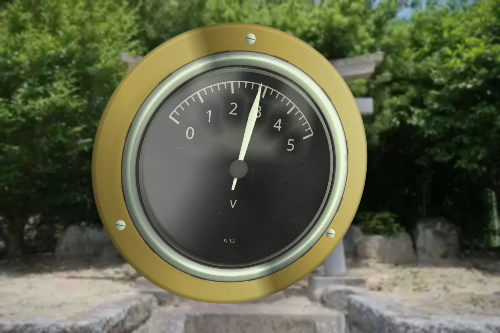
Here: 2.8 V
